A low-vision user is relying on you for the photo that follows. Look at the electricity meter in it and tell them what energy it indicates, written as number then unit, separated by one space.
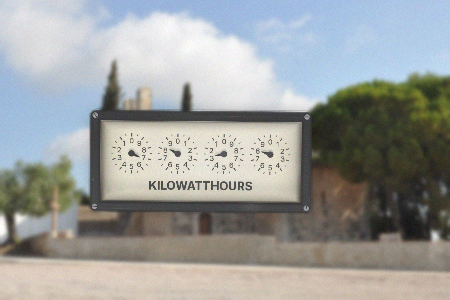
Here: 6828 kWh
